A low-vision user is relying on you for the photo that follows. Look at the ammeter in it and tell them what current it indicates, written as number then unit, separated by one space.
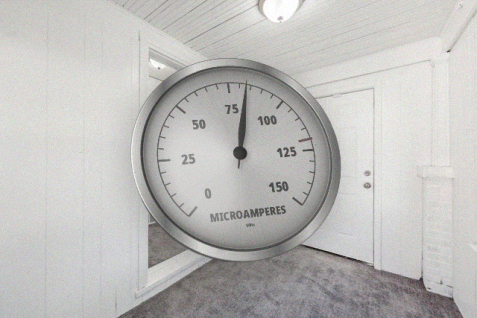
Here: 82.5 µA
